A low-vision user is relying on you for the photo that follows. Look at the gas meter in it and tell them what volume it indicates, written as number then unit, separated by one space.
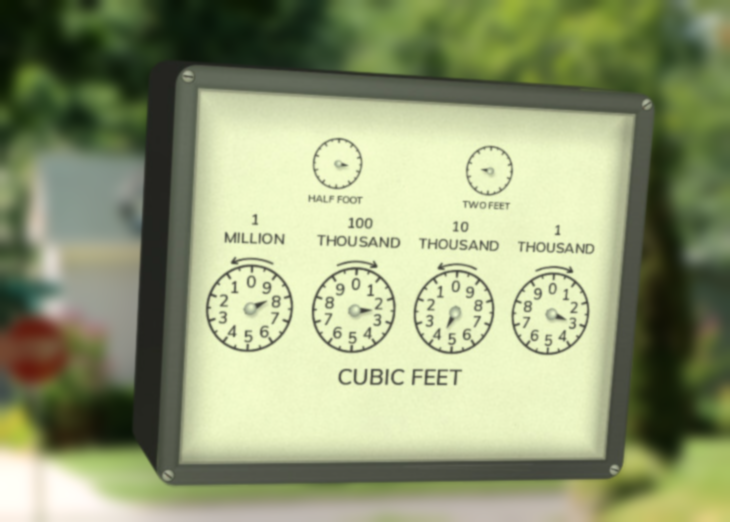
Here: 824300 ft³
